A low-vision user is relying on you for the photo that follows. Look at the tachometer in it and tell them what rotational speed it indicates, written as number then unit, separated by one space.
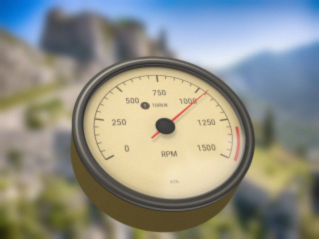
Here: 1050 rpm
